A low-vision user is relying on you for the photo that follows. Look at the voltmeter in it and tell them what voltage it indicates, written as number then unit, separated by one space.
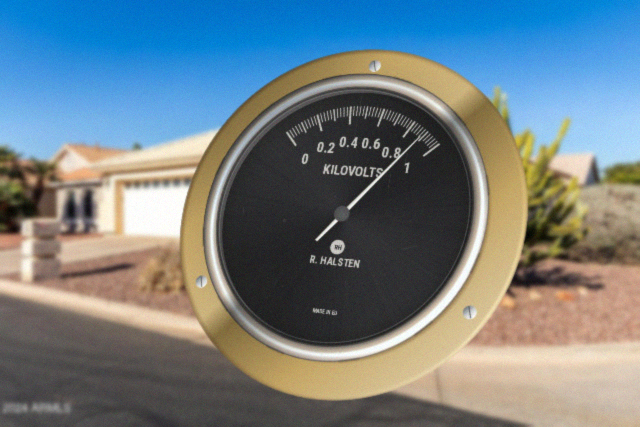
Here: 0.9 kV
